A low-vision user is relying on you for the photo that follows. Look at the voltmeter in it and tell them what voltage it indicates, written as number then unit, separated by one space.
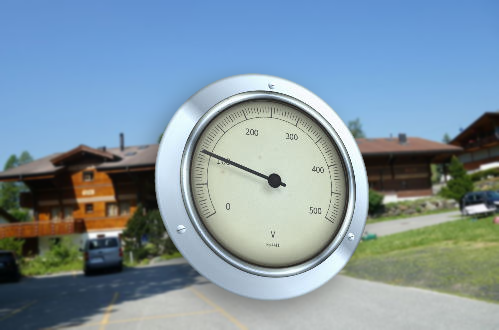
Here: 100 V
